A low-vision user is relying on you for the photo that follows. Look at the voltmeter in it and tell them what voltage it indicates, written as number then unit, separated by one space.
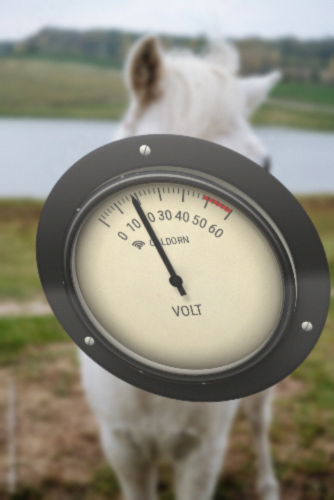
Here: 20 V
